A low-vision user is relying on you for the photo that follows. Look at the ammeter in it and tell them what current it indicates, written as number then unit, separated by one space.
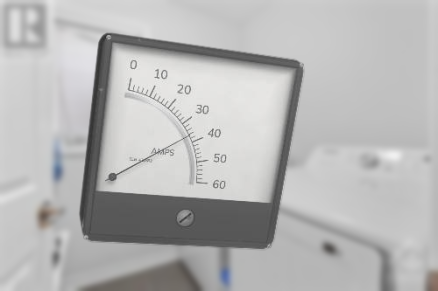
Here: 36 A
